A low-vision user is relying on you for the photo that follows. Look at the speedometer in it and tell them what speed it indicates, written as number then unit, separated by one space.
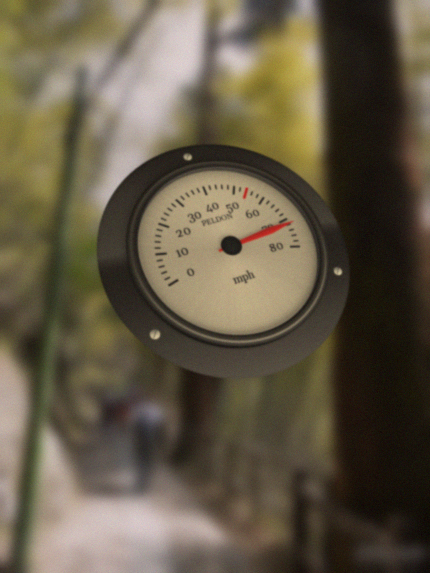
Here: 72 mph
